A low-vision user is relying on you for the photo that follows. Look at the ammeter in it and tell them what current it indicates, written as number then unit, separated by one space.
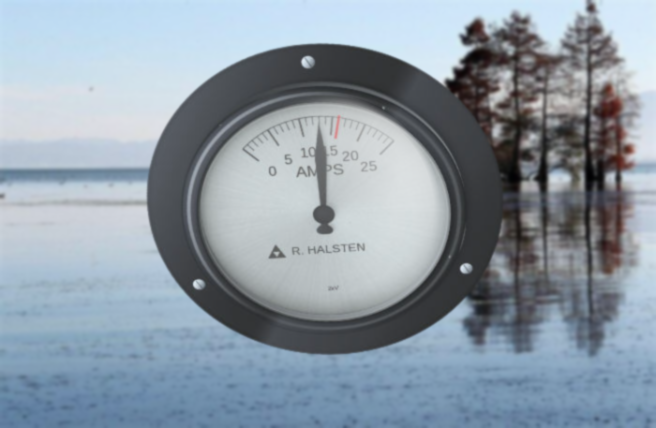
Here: 13 A
